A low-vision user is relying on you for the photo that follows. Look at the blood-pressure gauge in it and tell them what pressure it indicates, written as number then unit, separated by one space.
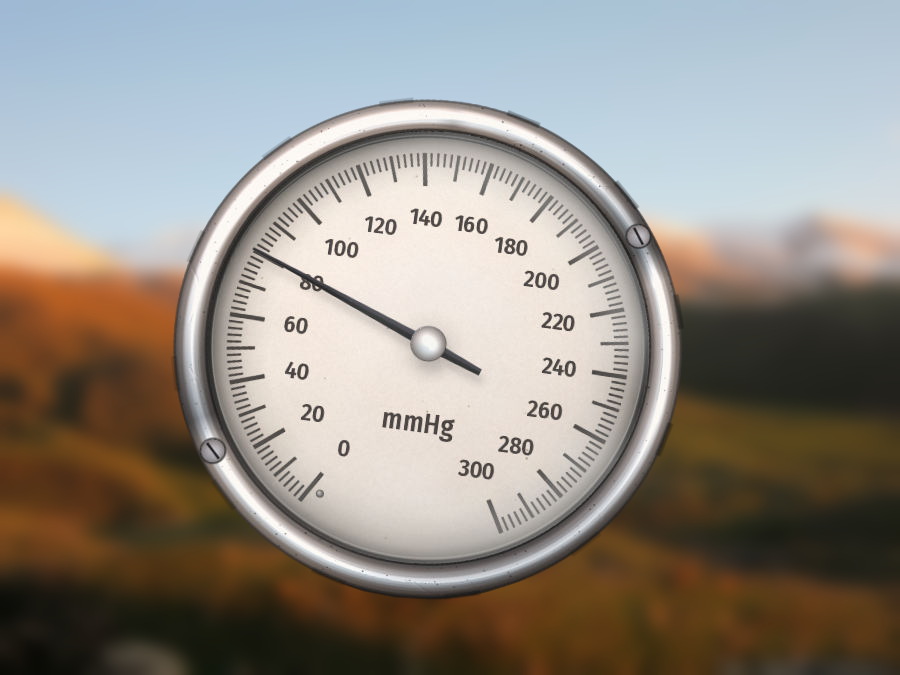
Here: 80 mmHg
